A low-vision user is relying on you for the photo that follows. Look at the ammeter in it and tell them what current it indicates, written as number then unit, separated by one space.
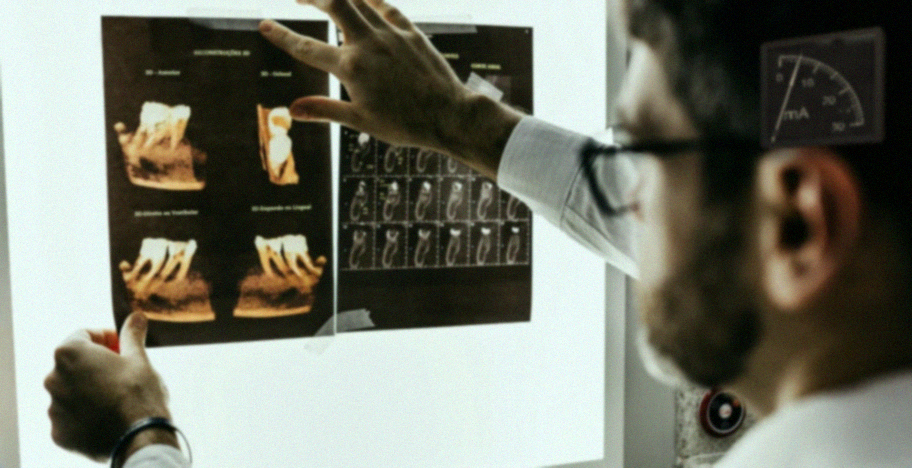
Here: 5 mA
